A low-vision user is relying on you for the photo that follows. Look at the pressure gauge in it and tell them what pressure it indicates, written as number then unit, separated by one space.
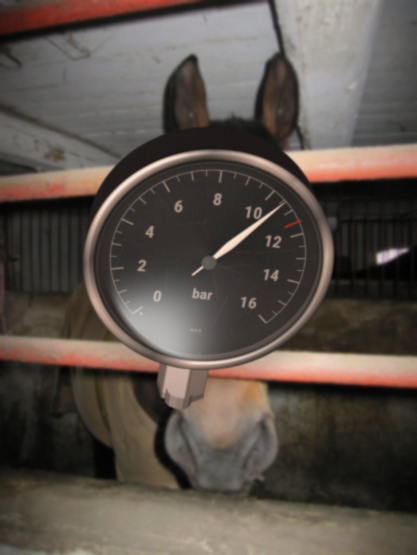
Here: 10.5 bar
